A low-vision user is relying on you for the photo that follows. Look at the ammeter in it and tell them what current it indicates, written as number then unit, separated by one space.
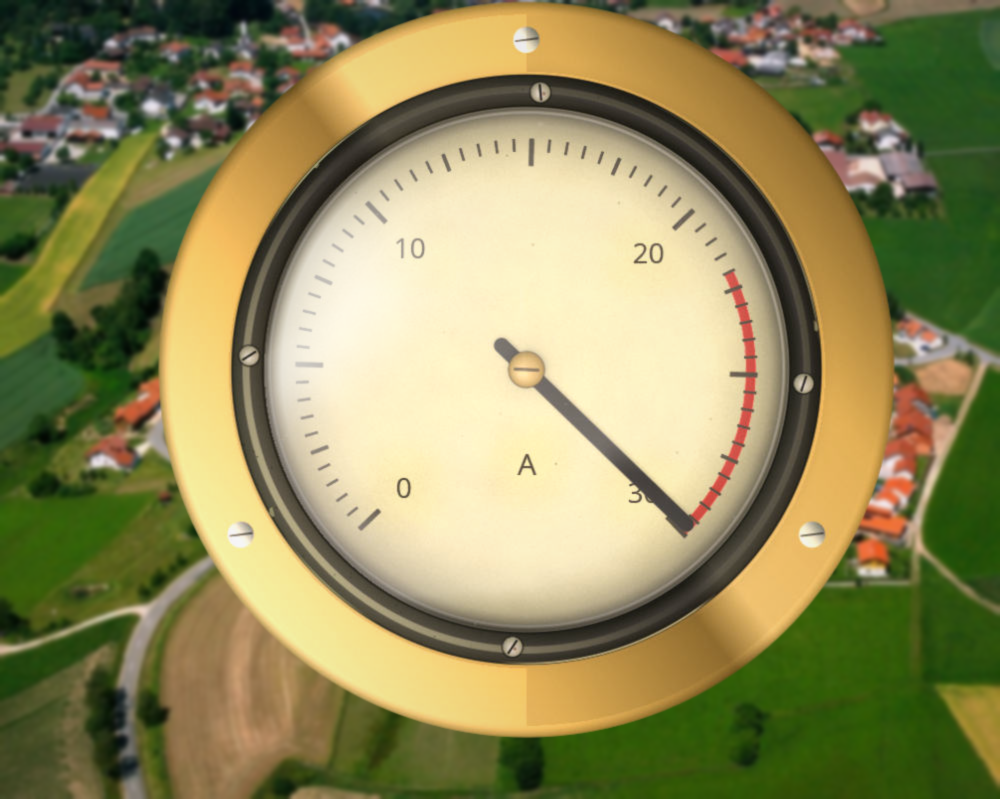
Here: 29.75 A
